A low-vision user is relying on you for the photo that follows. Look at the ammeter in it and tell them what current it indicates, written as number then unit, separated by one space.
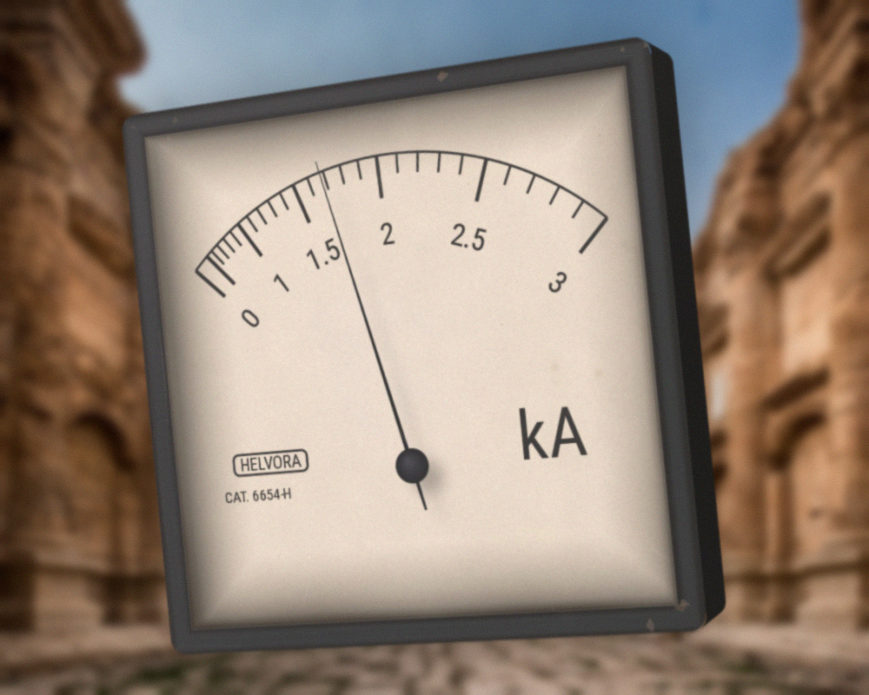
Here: 1.7 kA
